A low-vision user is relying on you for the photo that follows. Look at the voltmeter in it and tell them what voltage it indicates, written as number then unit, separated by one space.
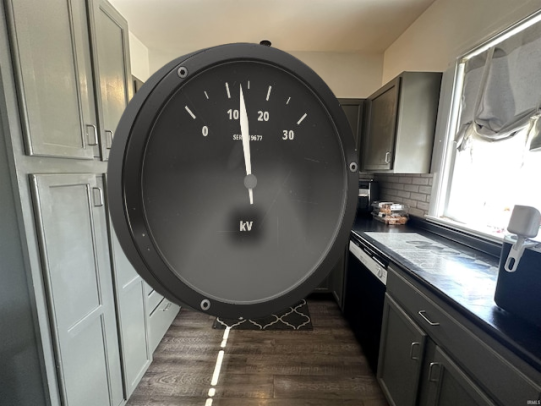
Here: 12.5 kV
